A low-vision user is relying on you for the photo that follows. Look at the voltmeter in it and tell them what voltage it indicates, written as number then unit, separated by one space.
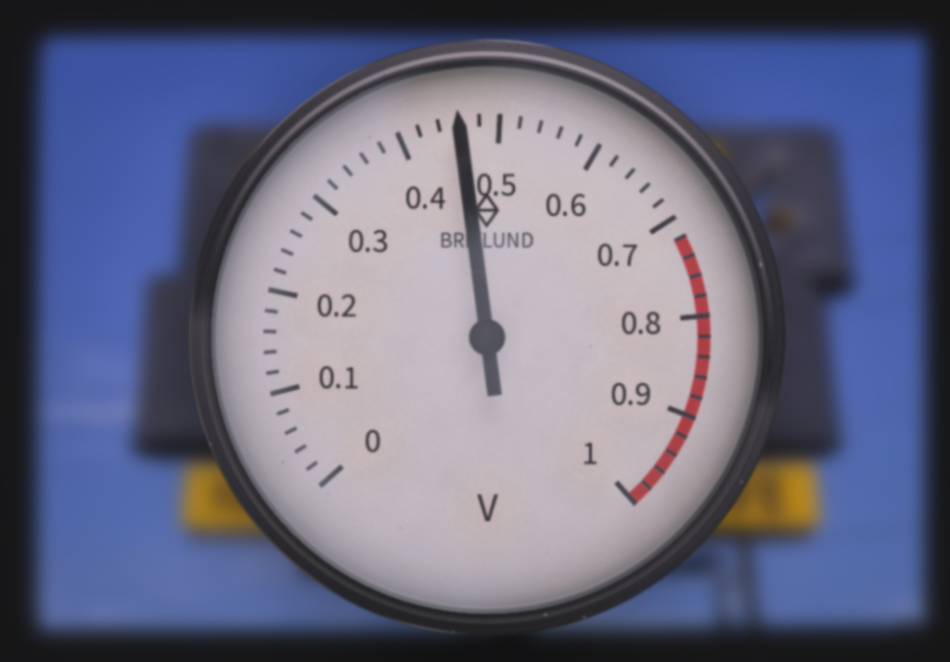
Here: 0.46 V
